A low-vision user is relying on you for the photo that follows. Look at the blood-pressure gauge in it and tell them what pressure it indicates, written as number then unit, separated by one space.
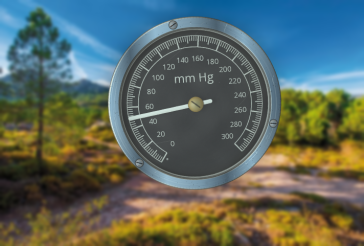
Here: 50 mmHg
